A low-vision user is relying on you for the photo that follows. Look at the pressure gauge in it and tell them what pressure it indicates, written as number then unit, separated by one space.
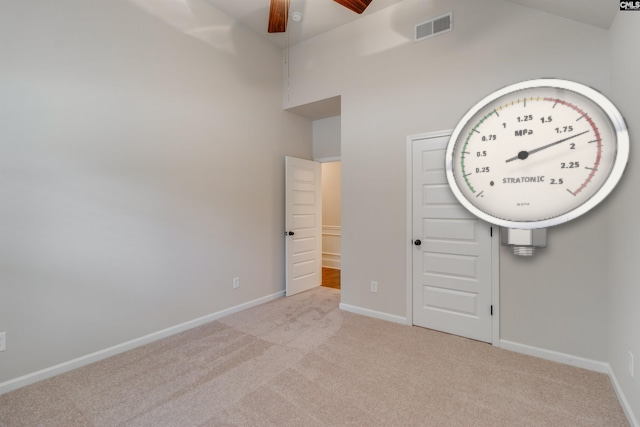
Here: 1.9 MPa
